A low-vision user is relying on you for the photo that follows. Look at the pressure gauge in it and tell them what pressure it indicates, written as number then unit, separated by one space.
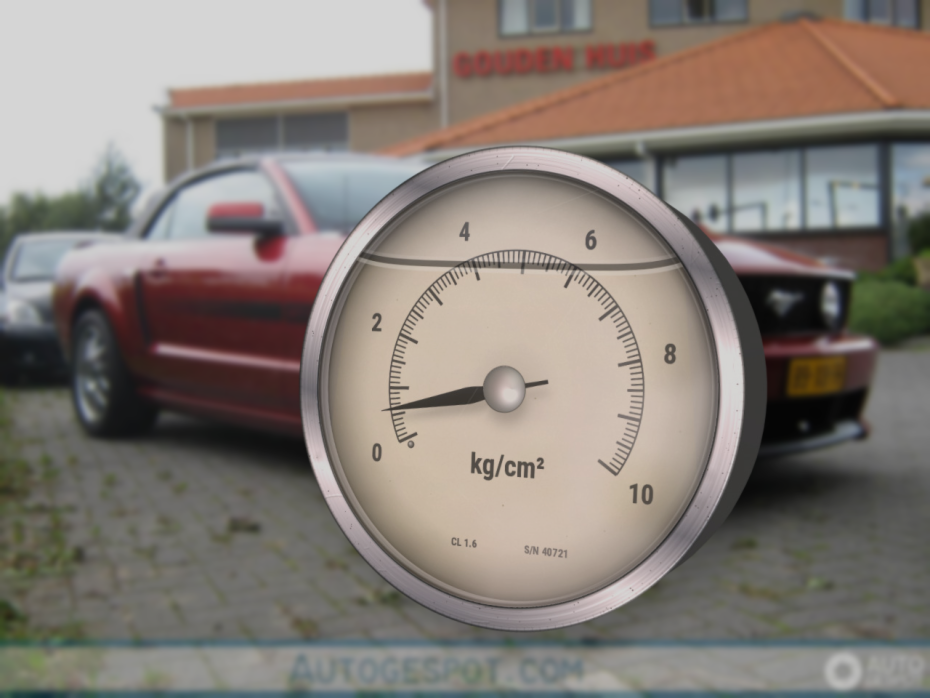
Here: 0.6 kg/cm²
